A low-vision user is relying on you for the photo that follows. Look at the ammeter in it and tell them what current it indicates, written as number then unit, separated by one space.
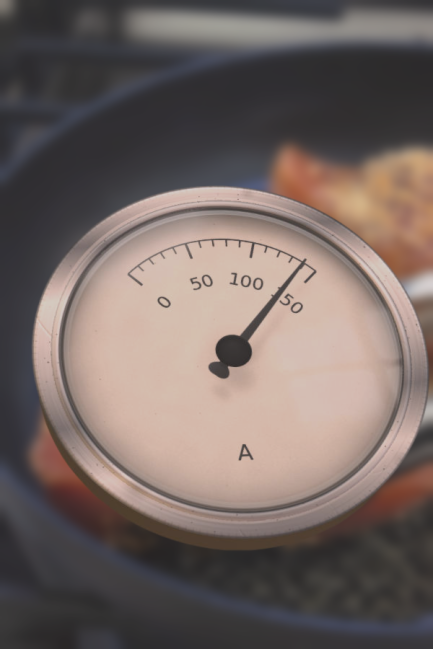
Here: 140 A
